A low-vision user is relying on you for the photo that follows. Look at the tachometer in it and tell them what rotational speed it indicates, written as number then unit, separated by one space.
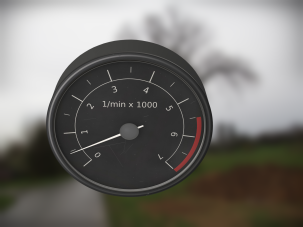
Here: 500 rpm
